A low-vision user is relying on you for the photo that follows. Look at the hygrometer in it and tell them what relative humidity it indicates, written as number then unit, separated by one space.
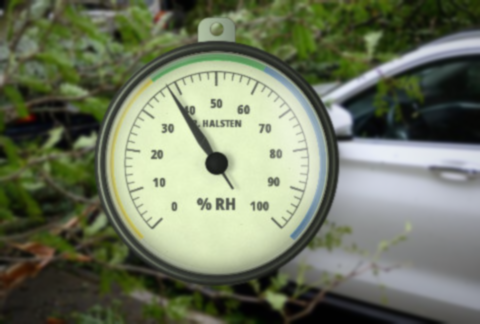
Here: 38 %
